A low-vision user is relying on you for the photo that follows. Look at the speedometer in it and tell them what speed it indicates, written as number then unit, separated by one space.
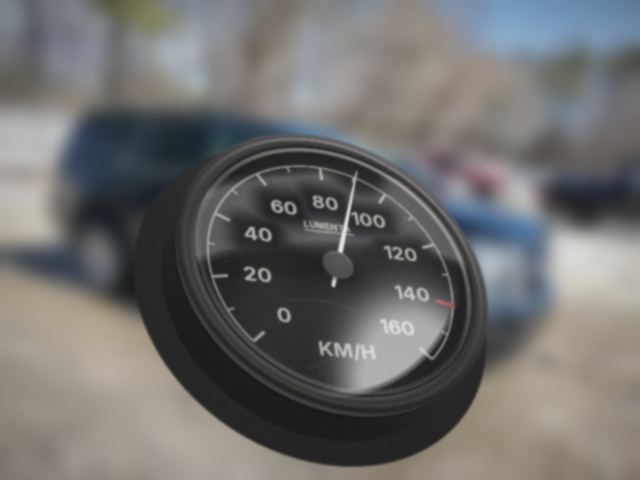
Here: 90 km/h
